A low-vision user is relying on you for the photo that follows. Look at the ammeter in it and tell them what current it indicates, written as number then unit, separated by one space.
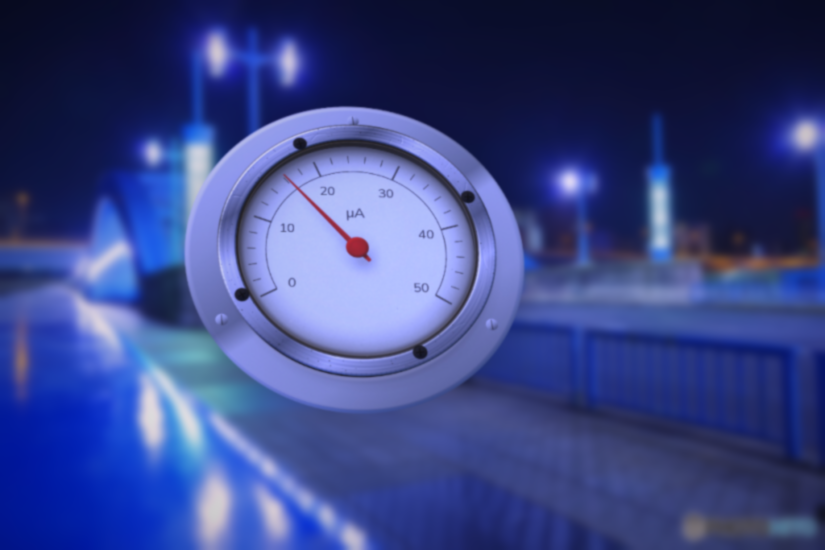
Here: 16 µA
